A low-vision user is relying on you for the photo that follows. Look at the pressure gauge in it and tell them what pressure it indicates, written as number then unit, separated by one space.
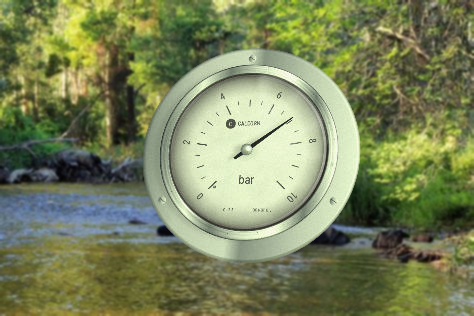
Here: 7 bar
